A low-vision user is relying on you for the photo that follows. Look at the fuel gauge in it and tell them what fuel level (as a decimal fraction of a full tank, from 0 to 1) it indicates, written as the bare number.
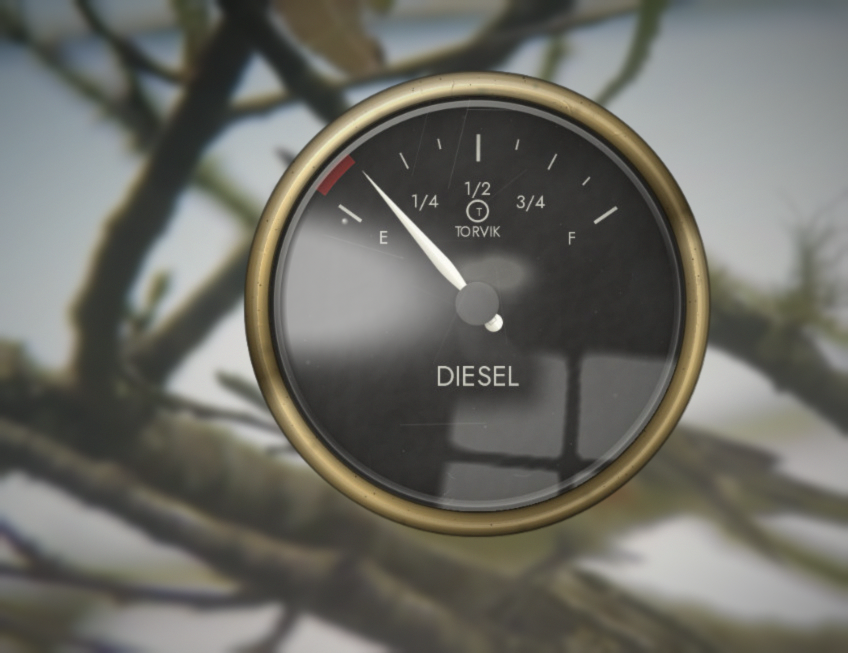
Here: 0.125
